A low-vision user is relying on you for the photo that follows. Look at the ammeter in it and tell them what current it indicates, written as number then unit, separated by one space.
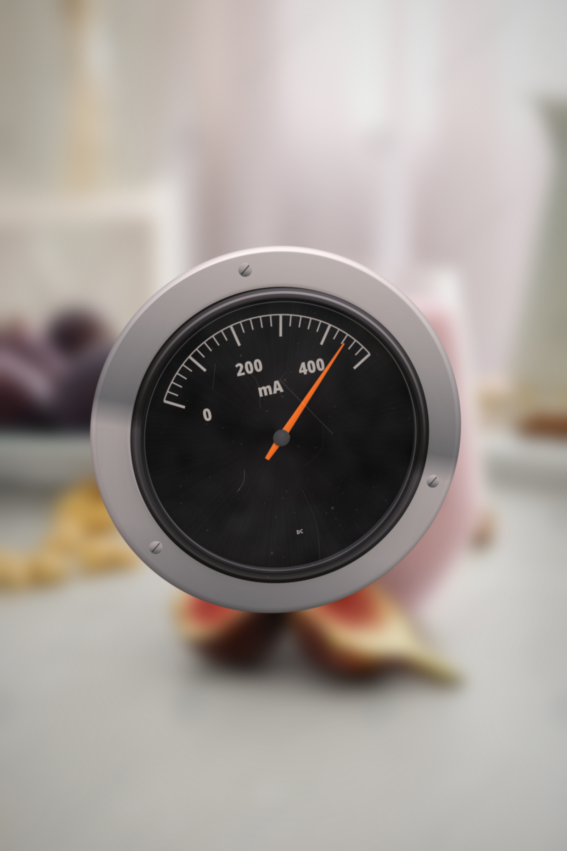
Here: 440 mA
